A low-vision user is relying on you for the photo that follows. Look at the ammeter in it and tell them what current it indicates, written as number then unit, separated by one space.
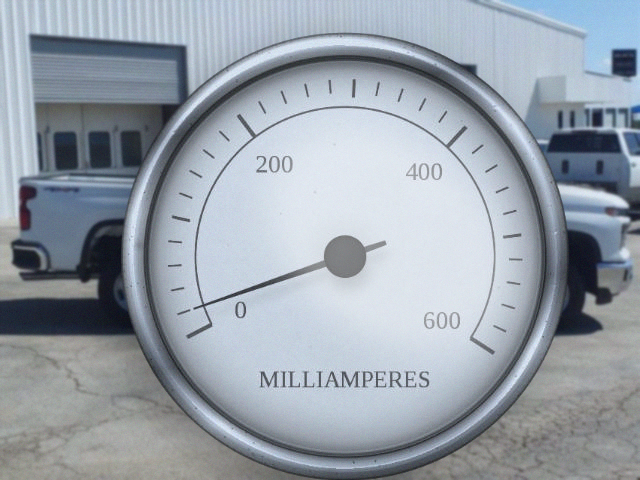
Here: 20 mA
